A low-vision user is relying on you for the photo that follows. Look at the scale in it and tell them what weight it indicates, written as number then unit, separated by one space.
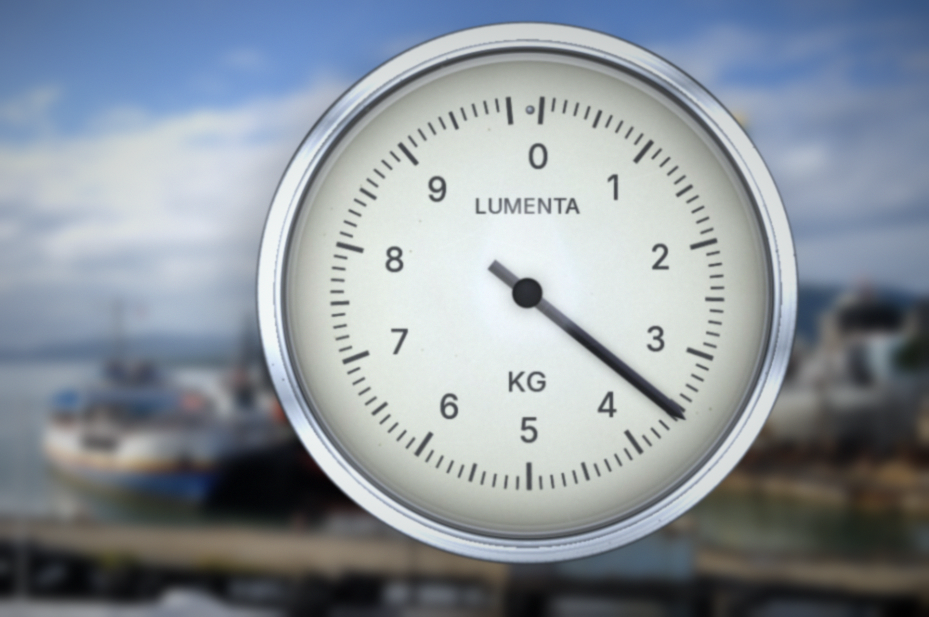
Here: 3.55 kg
